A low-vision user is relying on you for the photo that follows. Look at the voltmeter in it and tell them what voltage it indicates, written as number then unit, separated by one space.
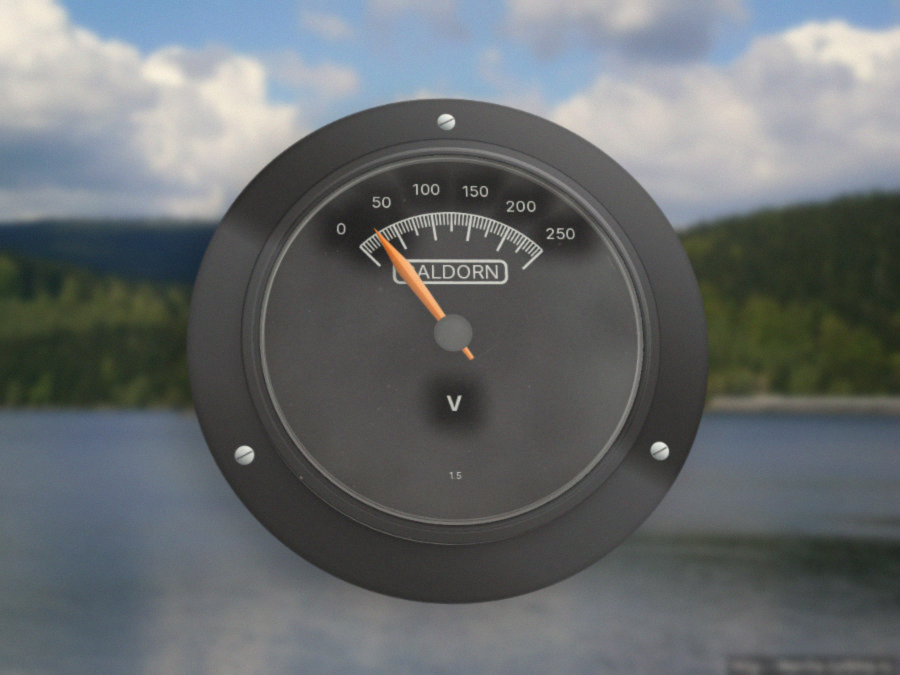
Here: 25 V
